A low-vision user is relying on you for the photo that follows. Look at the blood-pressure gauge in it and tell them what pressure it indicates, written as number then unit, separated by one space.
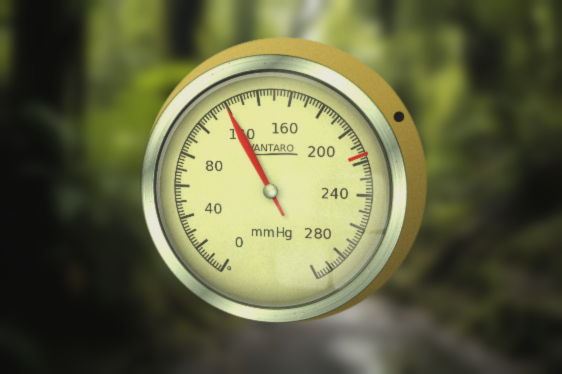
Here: 120 mmHg
